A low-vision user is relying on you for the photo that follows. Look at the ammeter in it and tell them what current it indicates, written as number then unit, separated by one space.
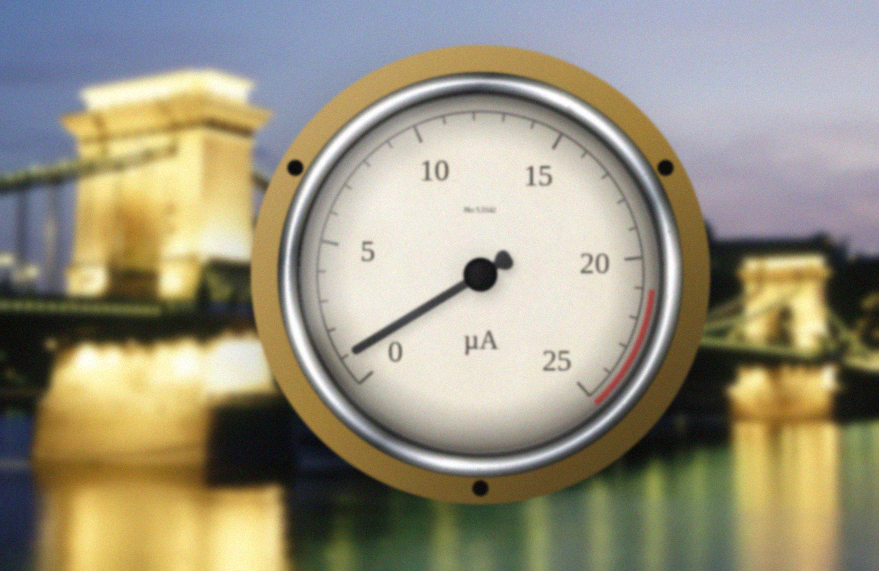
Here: 1 µA
